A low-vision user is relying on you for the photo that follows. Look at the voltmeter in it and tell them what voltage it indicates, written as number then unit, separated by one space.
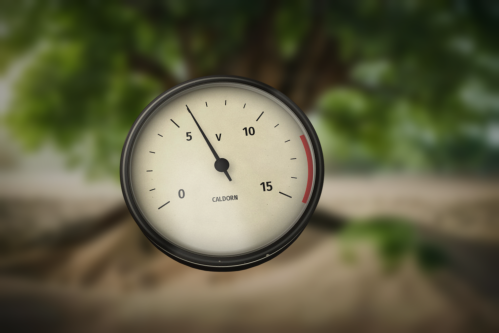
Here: 6 V
